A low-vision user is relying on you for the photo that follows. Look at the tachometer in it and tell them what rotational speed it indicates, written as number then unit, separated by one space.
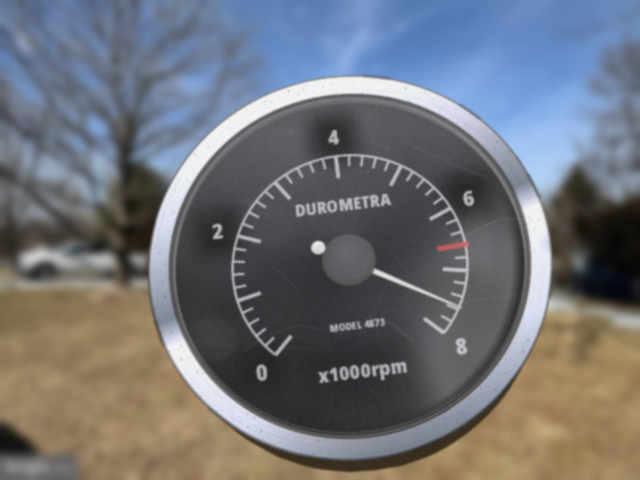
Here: 7600 rpm
